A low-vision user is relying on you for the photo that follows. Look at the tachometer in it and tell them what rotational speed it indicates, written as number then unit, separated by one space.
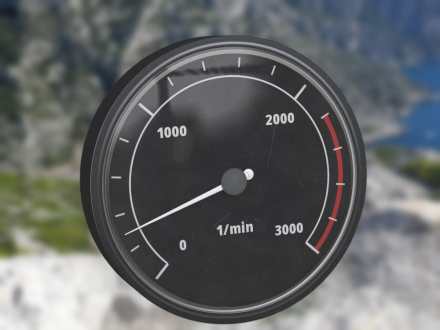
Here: 300 rpm
